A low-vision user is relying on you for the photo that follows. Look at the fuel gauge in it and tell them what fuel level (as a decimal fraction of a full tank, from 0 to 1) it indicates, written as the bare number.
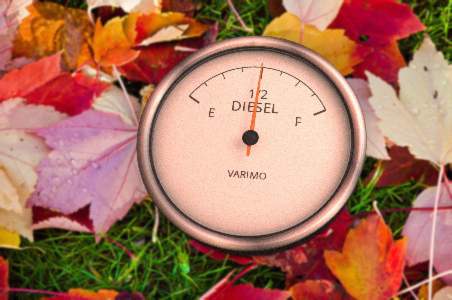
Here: 0.5
